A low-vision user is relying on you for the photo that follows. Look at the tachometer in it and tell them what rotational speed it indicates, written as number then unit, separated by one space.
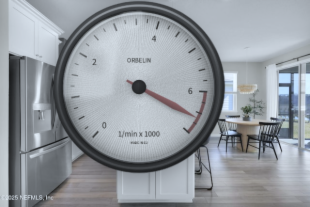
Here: 6625 rpm
